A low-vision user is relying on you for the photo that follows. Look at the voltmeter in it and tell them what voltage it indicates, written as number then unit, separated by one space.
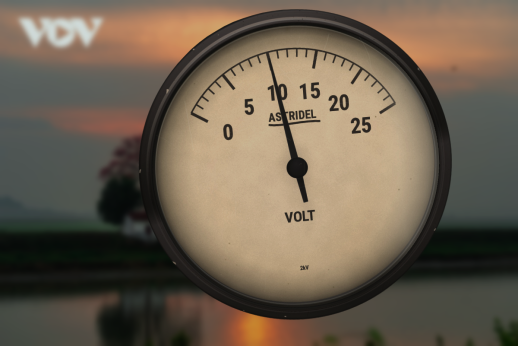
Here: 10 V
